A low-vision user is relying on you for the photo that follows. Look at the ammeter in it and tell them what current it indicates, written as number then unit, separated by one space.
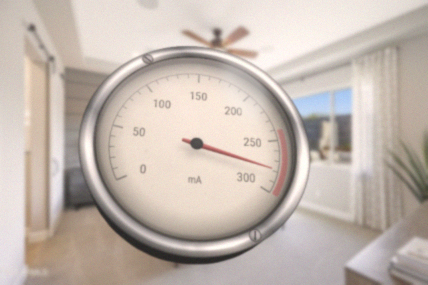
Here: 280 mA
